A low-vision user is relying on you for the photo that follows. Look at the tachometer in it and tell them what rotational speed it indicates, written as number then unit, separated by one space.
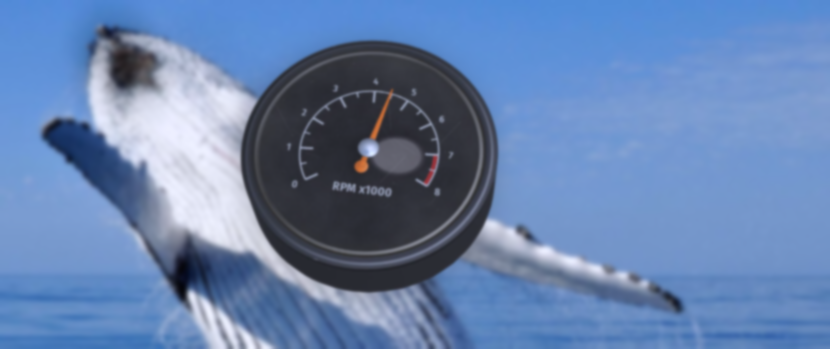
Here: 4500 rpm
